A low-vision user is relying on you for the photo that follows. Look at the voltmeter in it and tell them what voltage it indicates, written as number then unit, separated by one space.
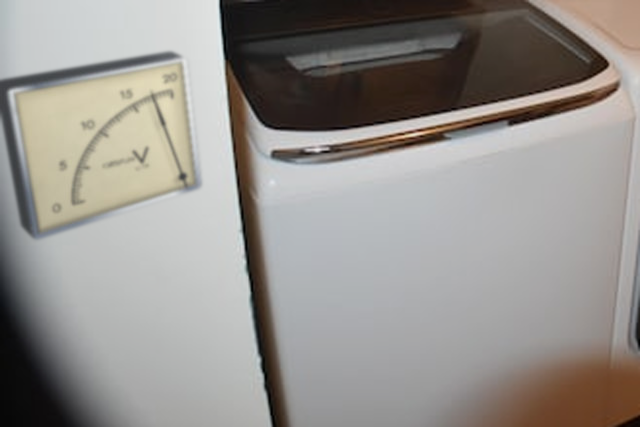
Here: 17.5 V
